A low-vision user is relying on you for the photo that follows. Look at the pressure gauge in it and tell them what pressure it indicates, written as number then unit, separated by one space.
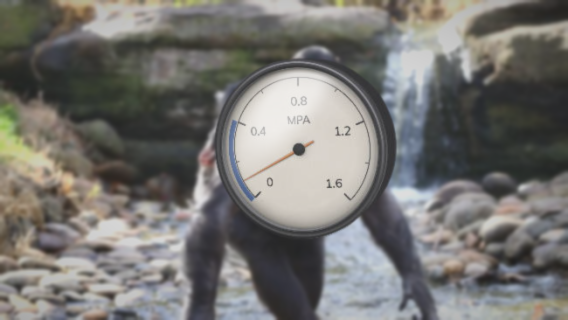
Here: 0.1 MPa
